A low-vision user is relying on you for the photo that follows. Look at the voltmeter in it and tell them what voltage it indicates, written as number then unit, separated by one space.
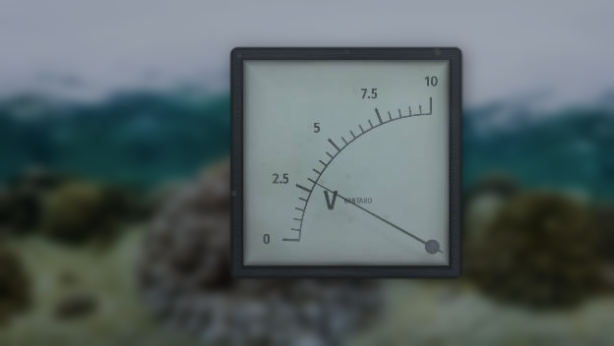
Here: 3 V
